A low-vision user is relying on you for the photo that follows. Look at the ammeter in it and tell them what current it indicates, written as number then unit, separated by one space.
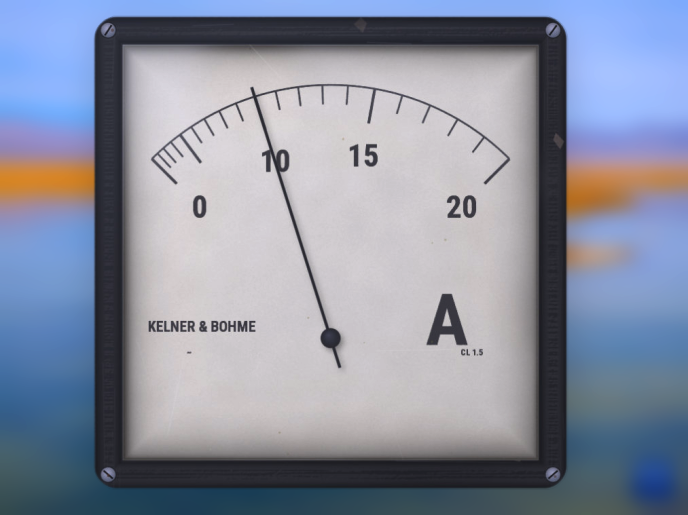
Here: 10 A
